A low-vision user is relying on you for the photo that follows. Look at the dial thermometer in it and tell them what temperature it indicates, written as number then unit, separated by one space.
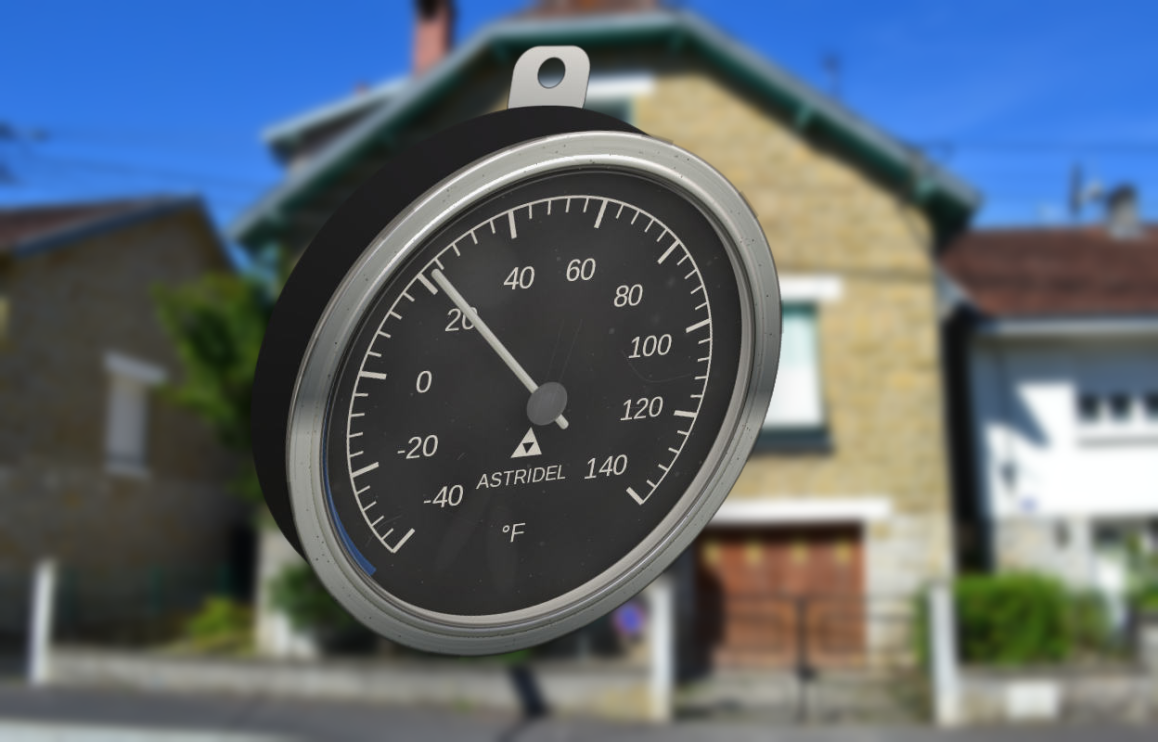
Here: 22 °F
